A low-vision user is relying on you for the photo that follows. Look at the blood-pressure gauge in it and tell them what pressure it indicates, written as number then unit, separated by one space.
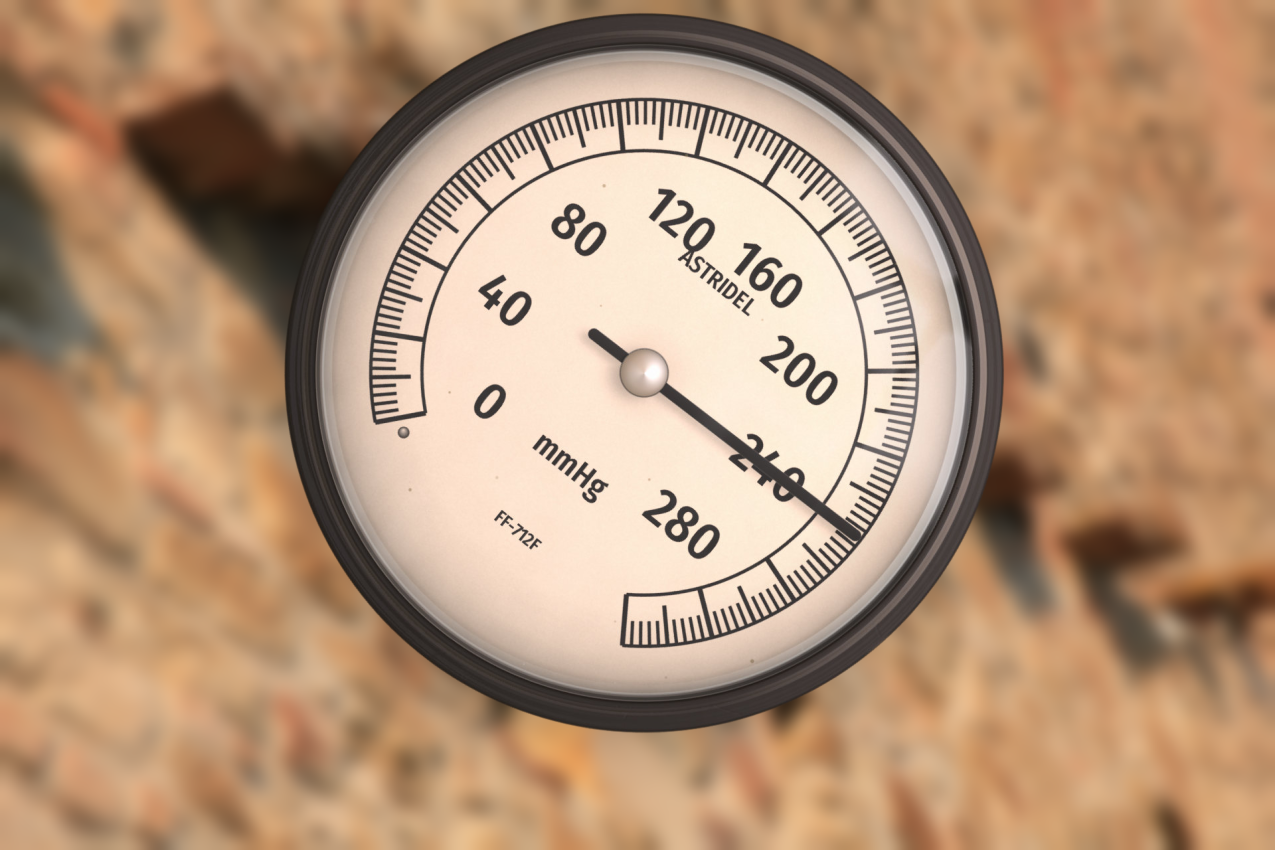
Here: 240 mmHg
